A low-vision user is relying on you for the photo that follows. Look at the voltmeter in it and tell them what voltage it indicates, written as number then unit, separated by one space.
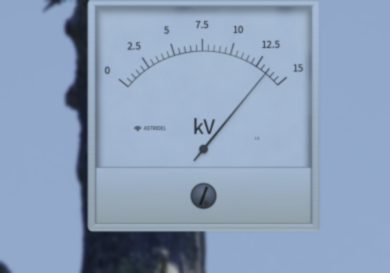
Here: 13.5 kV
